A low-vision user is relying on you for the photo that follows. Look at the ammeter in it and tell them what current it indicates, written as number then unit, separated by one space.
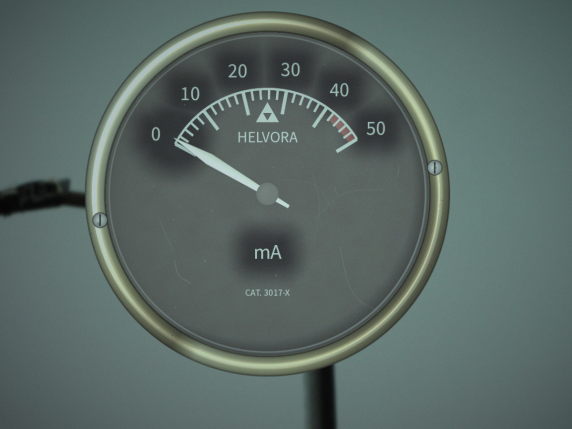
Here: 1 mA
